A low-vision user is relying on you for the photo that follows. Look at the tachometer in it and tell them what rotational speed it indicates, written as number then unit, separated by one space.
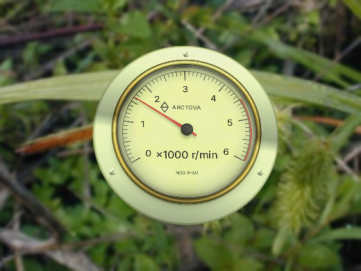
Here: 1600 rpm
